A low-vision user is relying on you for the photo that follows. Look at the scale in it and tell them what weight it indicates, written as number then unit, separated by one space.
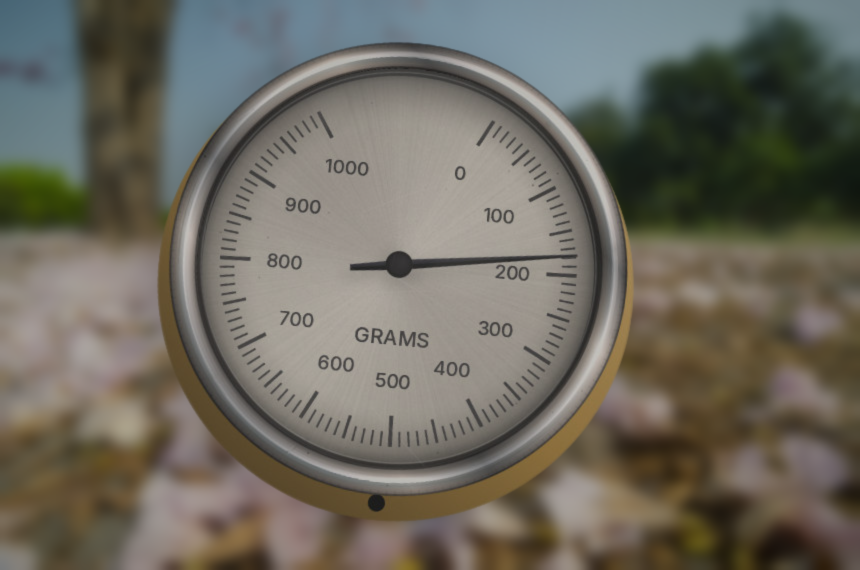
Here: 180 g
